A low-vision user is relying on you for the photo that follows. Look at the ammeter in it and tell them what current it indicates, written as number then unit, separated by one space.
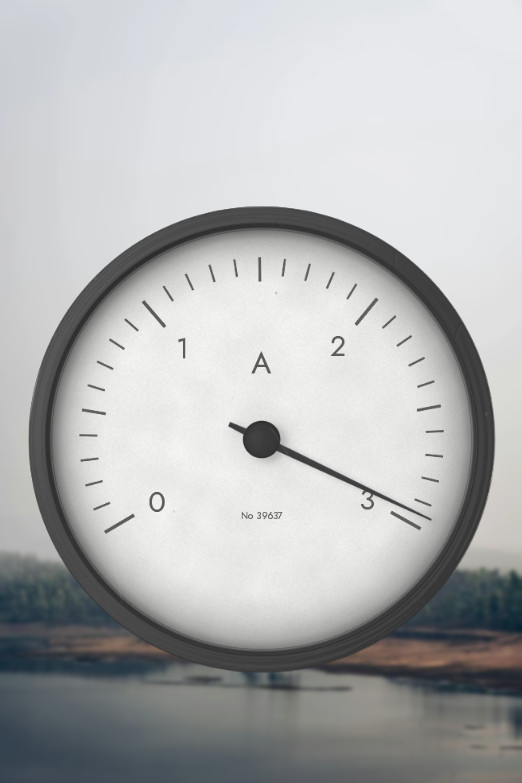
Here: 2.95 A
